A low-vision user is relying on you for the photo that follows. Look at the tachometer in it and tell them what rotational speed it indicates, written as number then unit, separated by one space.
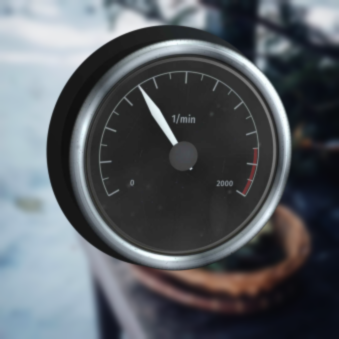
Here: 700 rpm
